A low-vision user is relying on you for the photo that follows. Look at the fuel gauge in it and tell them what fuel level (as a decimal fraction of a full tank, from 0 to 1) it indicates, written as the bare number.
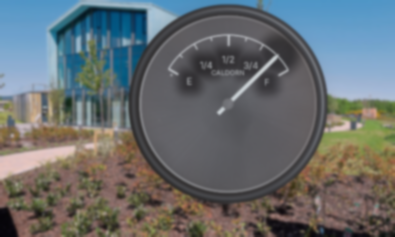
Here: 0.875
